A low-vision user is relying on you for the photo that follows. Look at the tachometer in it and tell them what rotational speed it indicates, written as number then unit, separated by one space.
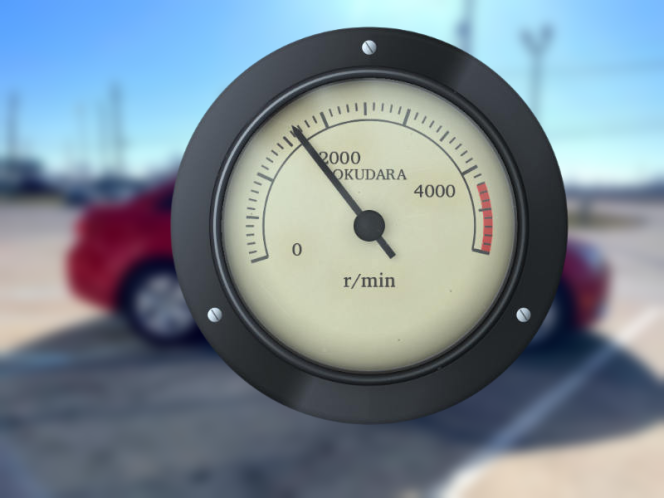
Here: 1650 rpm
